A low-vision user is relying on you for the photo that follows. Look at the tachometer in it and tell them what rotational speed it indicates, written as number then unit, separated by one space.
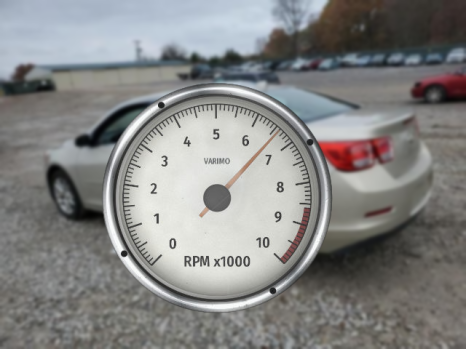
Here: 6600 rpm
